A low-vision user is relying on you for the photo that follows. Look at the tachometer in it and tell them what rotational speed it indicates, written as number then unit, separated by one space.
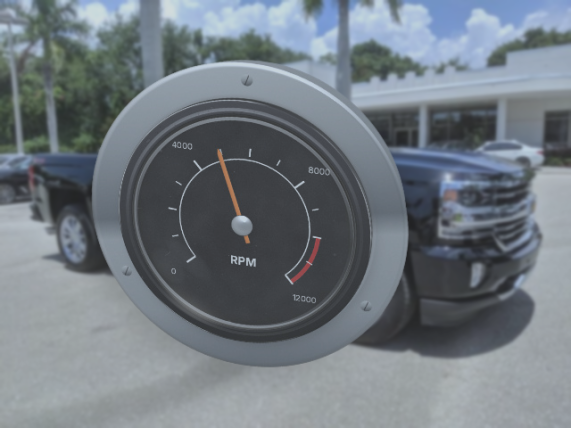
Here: 5000 rpm
